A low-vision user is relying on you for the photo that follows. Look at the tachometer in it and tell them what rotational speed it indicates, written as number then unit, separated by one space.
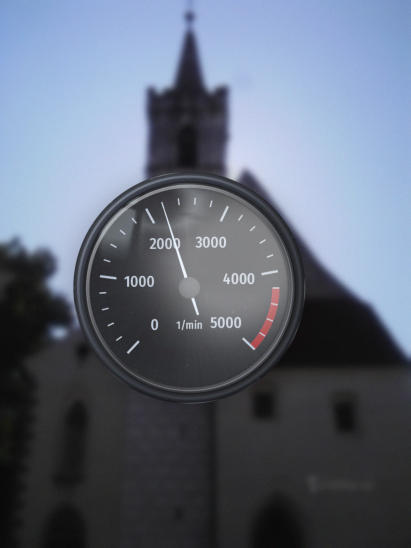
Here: 2200 rpm
